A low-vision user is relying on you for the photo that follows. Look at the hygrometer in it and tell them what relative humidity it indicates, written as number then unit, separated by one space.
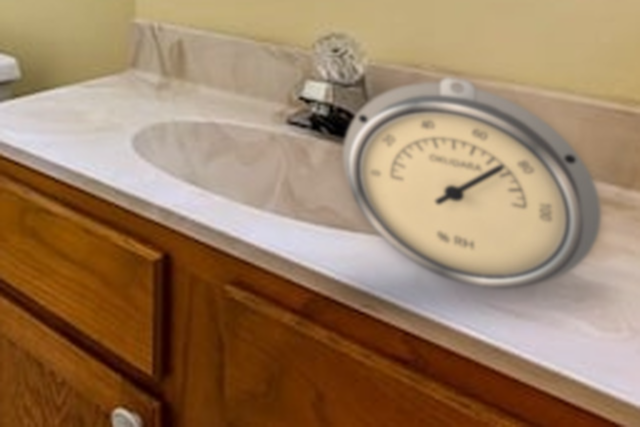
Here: 75 %
